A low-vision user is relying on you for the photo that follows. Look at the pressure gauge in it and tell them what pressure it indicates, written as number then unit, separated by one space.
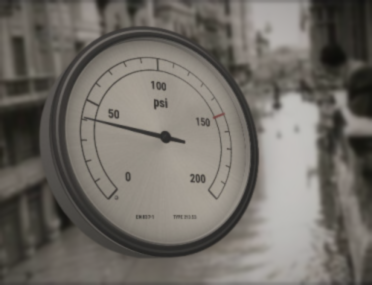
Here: 40 psi
